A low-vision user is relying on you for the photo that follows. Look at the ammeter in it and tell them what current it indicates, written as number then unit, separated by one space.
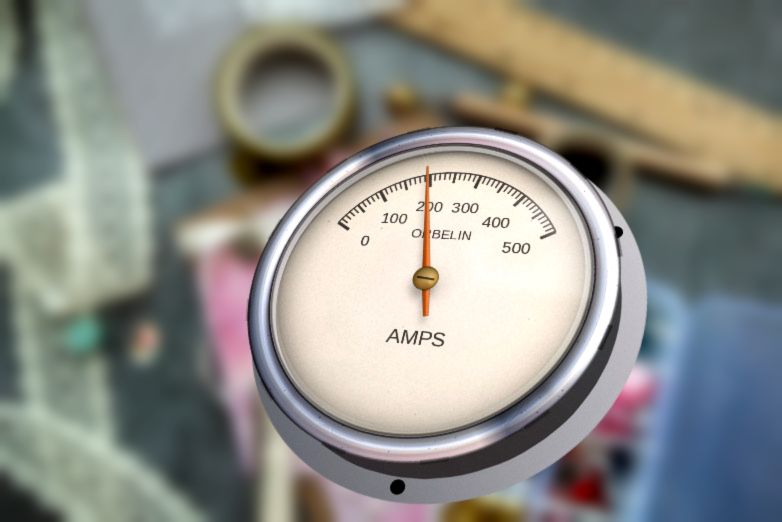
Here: 200 A
